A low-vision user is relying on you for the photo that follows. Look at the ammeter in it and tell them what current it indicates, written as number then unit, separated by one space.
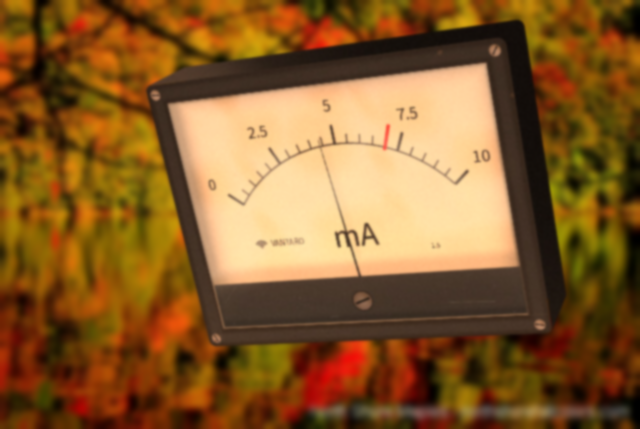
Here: 4.5 mA
